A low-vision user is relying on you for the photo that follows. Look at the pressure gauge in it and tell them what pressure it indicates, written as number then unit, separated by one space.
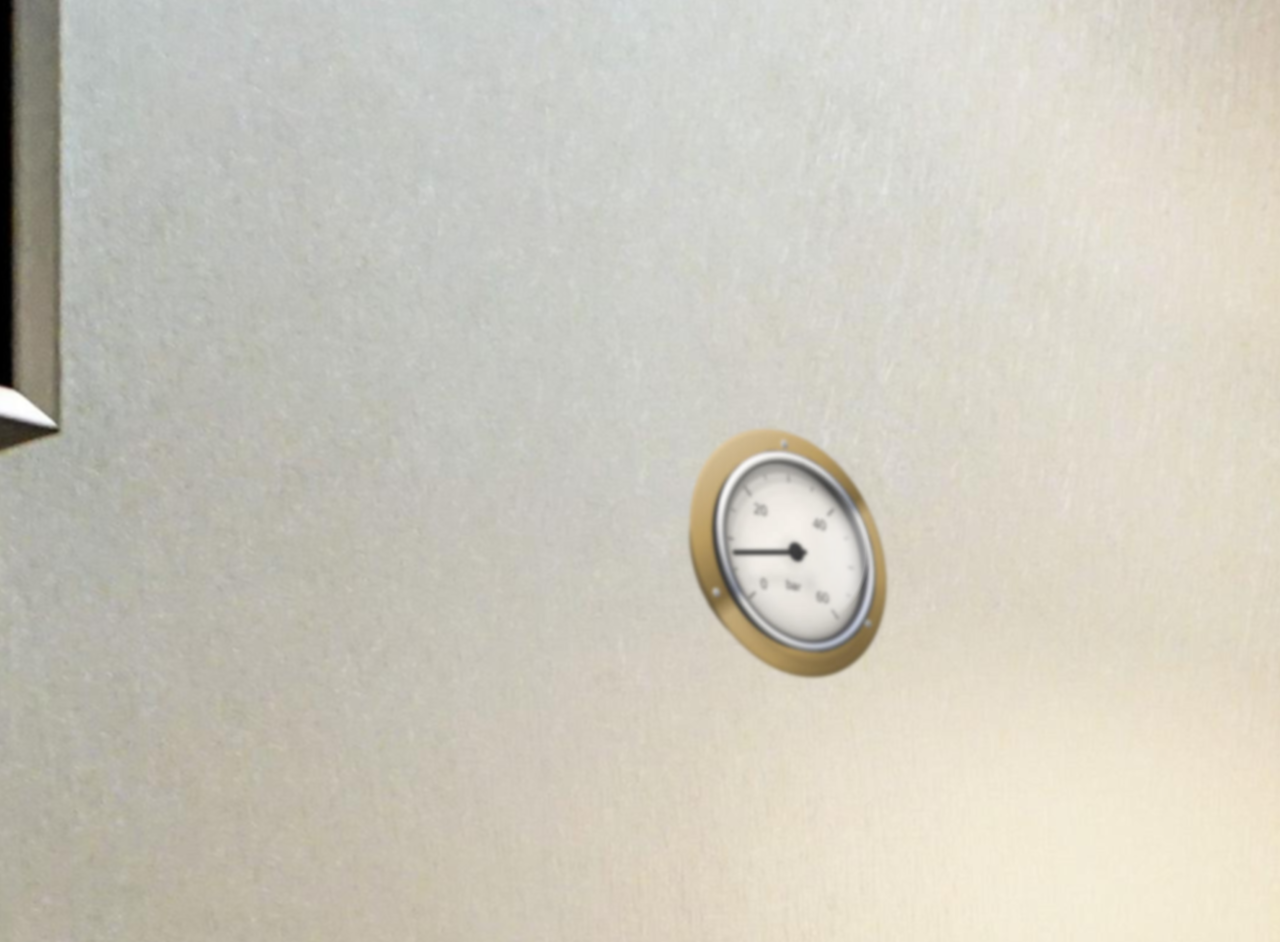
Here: 7.5 bar
